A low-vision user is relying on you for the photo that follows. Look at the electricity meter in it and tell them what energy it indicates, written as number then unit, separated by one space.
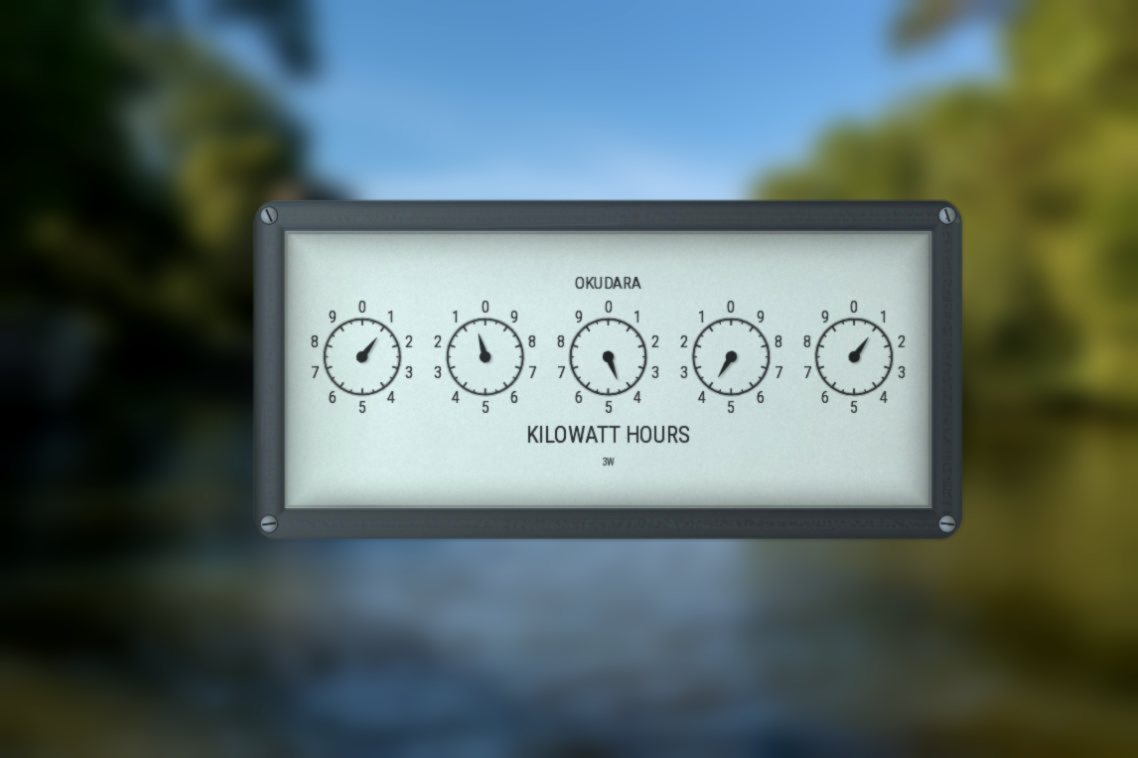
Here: 10441 kWh
